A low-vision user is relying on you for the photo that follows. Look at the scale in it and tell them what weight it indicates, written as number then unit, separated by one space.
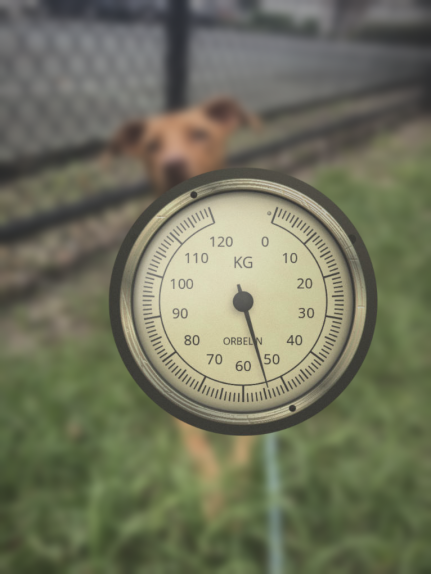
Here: 54 kg
